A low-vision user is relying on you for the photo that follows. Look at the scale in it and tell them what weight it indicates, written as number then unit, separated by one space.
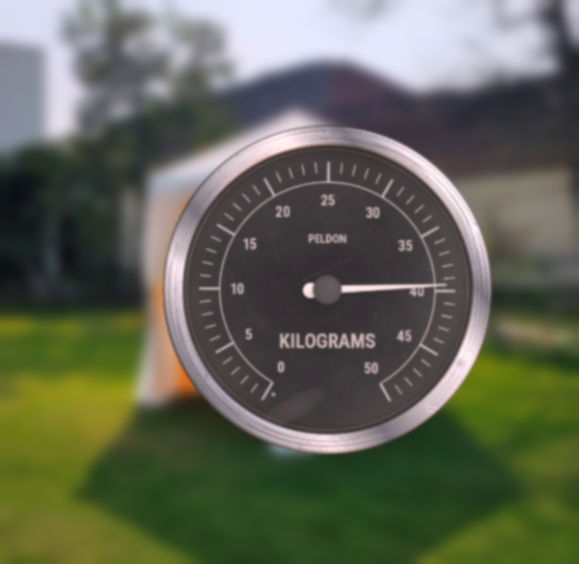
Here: 39.5 kg
